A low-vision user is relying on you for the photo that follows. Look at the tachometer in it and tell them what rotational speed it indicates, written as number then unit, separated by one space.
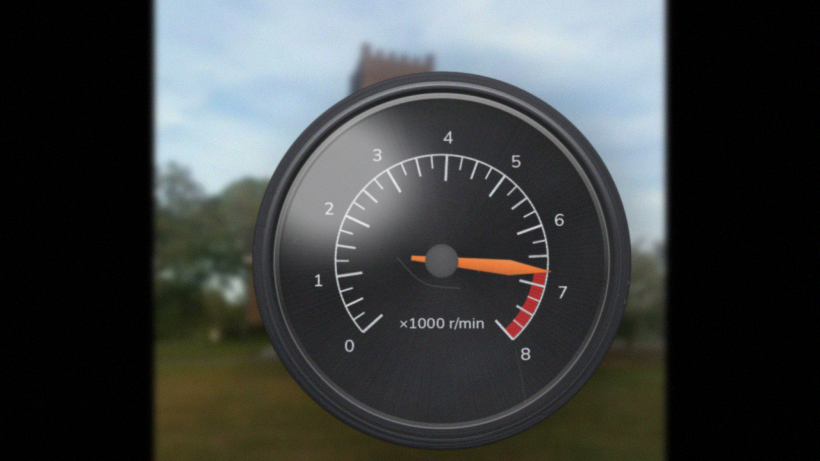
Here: 6750 rpm
